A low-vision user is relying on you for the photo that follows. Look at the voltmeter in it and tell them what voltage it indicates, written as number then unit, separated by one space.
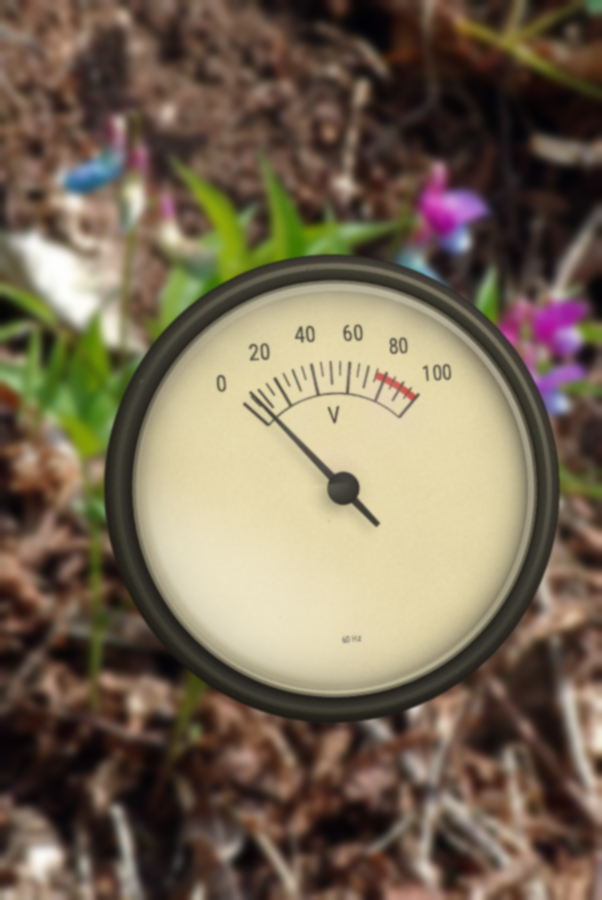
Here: 5 V
